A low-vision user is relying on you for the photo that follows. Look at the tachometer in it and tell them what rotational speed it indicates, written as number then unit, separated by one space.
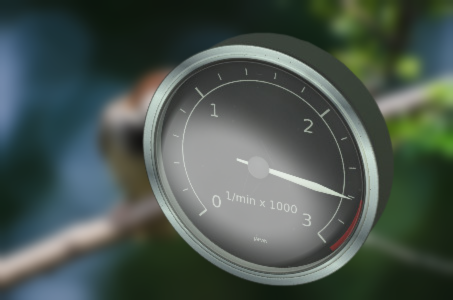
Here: 2600 rpm
